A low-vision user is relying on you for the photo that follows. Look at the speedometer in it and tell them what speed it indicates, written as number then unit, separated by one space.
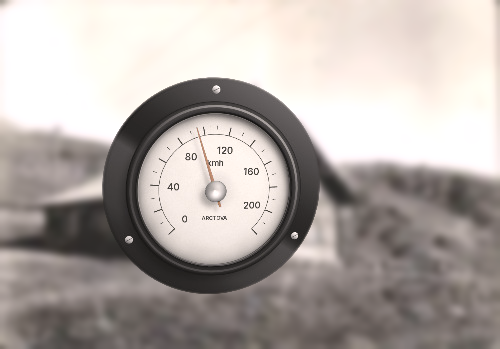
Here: 95 km/h
